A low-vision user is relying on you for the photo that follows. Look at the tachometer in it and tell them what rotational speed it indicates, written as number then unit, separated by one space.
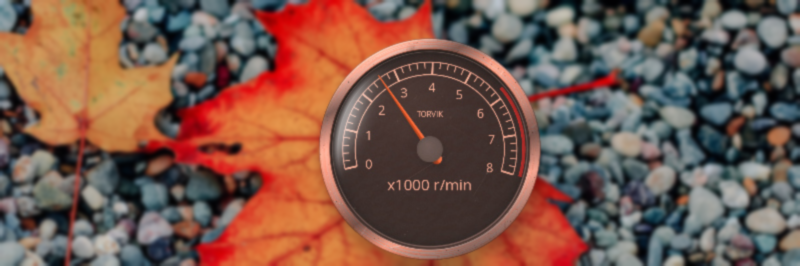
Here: 2600 rpm
